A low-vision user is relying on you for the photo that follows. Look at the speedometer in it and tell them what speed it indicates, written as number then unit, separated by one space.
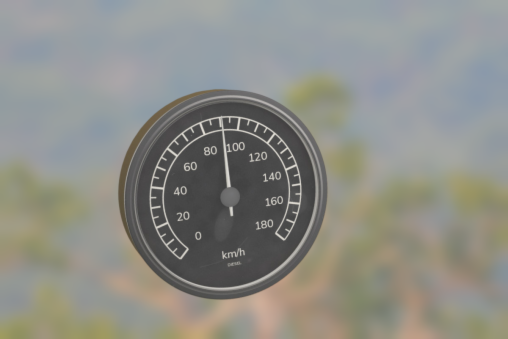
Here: 90 km/h
